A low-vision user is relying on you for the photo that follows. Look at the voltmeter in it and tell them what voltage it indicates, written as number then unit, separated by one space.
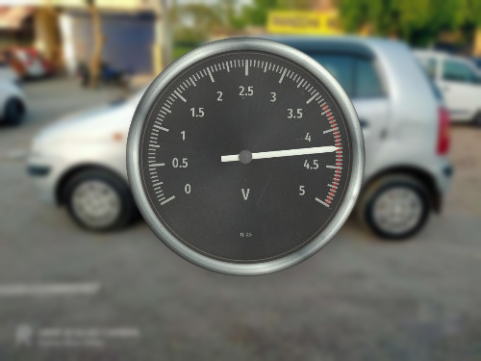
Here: 4.25 V
